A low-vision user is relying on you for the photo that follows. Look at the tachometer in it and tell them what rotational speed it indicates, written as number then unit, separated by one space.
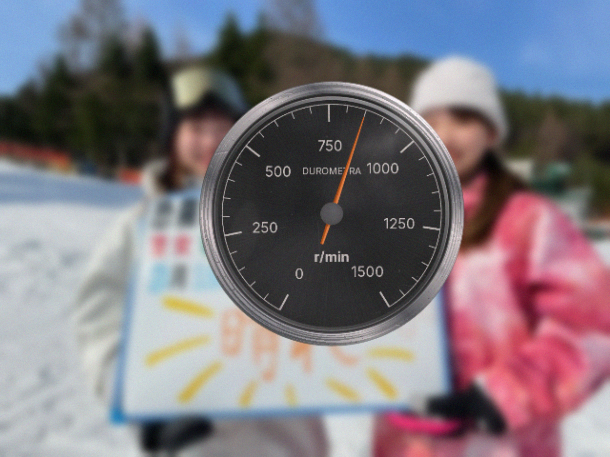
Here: 850 rpm
